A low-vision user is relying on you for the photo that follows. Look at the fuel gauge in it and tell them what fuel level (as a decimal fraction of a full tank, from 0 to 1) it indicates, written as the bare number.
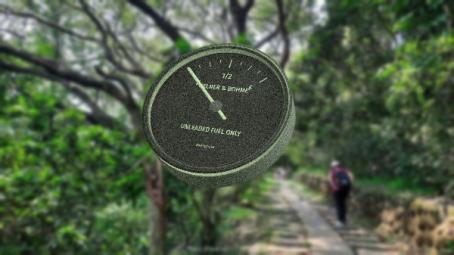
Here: 0
